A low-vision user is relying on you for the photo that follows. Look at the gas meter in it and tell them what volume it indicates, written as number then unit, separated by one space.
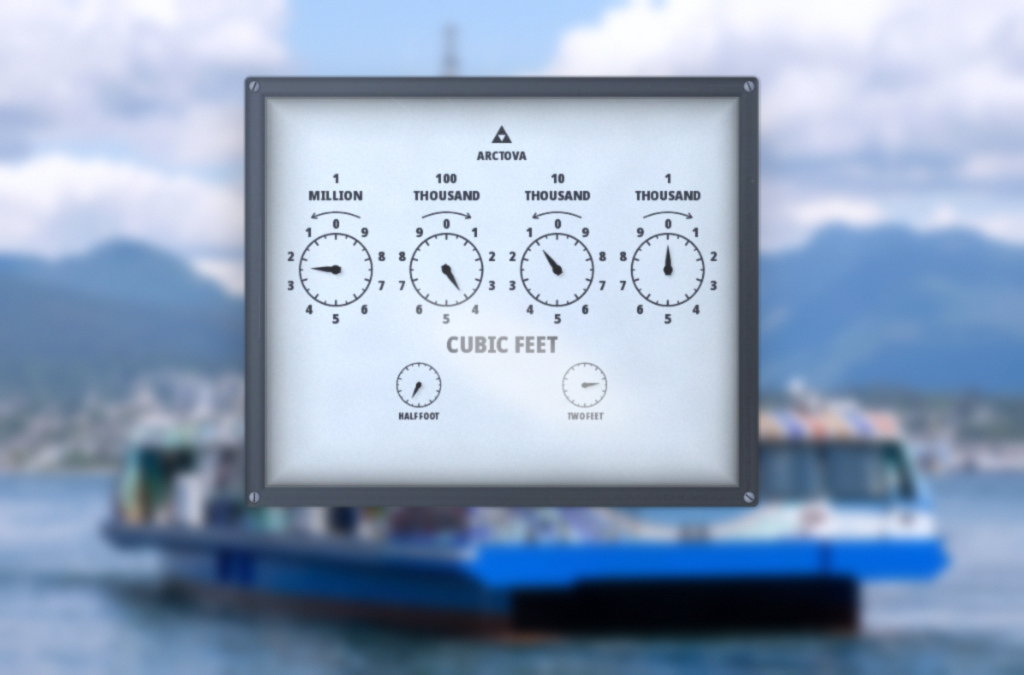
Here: 241000 ft³
